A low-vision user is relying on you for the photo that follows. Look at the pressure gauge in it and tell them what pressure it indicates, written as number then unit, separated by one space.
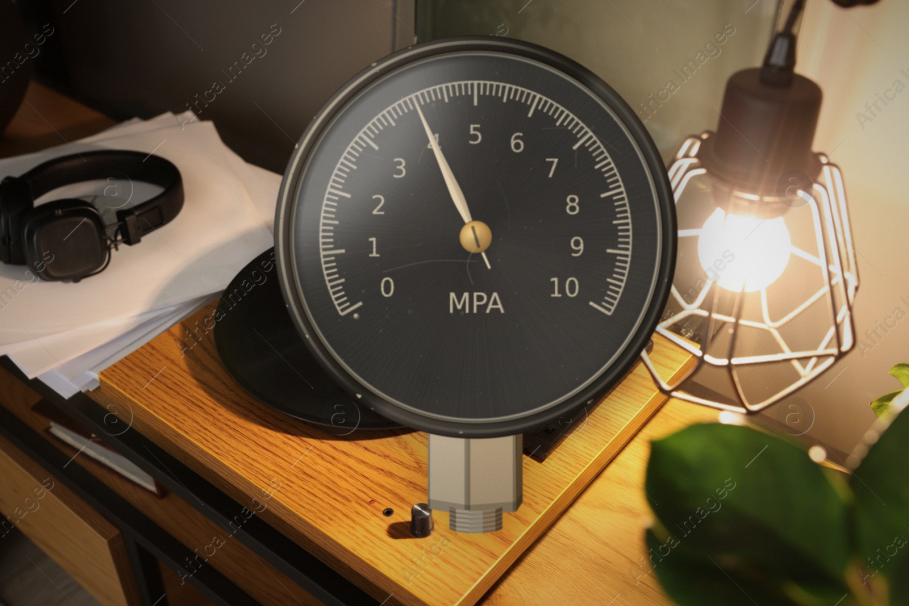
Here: 4 MPa
